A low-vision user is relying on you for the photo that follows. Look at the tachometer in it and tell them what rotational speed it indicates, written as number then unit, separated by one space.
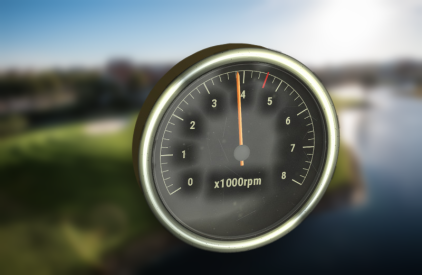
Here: 3800 rpm
